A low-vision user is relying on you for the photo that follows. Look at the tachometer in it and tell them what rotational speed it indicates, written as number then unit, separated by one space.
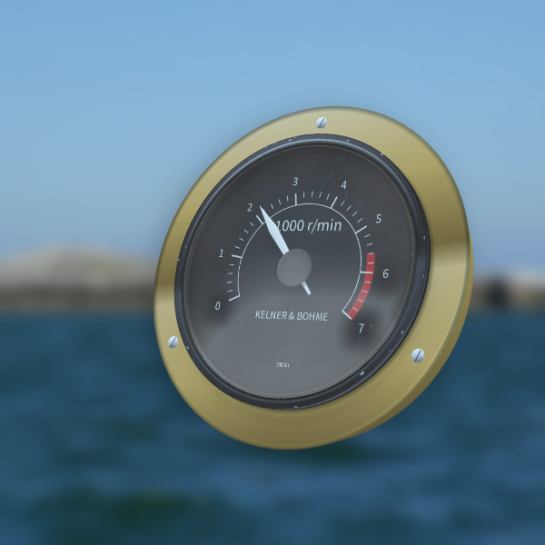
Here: 2200 rpm
